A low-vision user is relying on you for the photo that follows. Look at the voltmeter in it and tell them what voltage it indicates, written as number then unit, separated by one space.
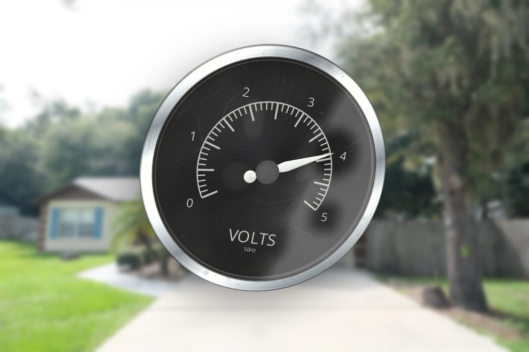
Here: 3.9 V
